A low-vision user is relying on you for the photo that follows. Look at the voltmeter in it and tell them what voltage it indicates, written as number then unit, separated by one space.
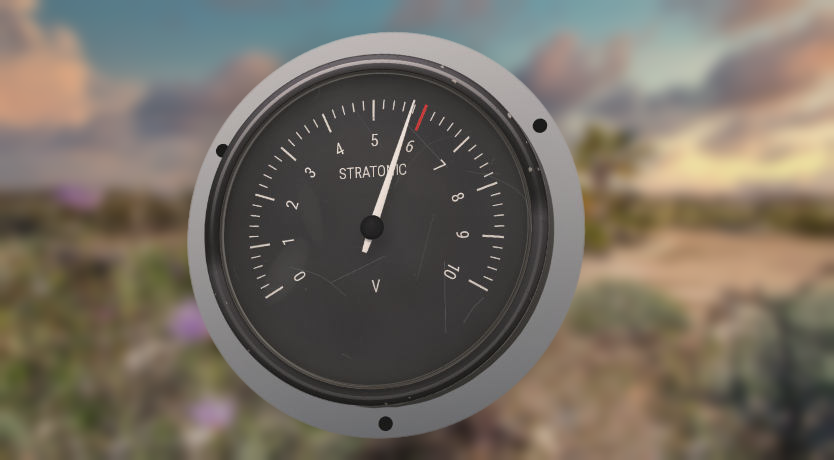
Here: 5.8 V
